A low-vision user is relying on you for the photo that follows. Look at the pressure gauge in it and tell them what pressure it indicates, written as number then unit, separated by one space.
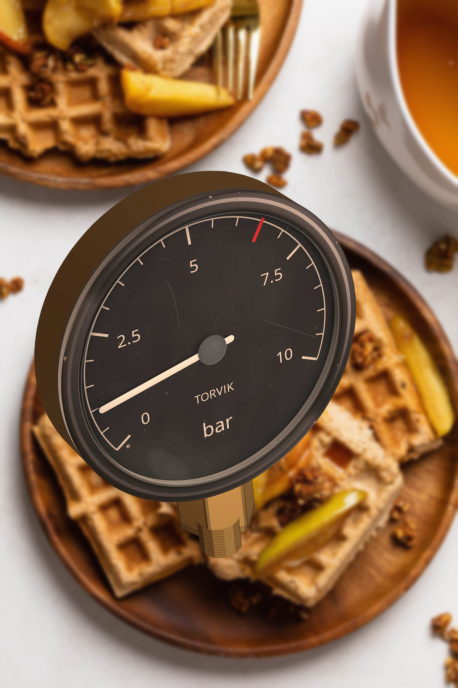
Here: 1 bar
